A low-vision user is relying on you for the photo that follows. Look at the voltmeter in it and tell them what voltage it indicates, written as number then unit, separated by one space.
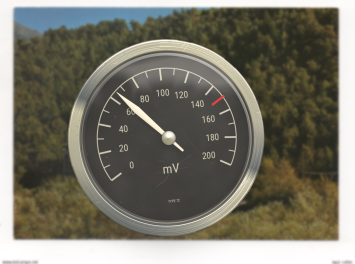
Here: 65 mV
